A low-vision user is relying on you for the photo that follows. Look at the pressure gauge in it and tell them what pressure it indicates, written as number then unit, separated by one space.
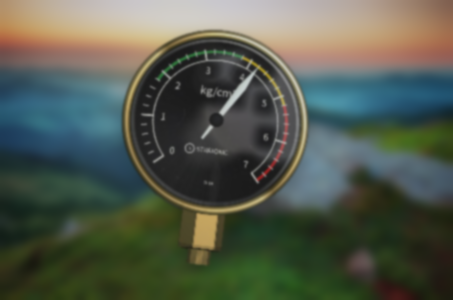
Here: 4.2 kg/cm²
